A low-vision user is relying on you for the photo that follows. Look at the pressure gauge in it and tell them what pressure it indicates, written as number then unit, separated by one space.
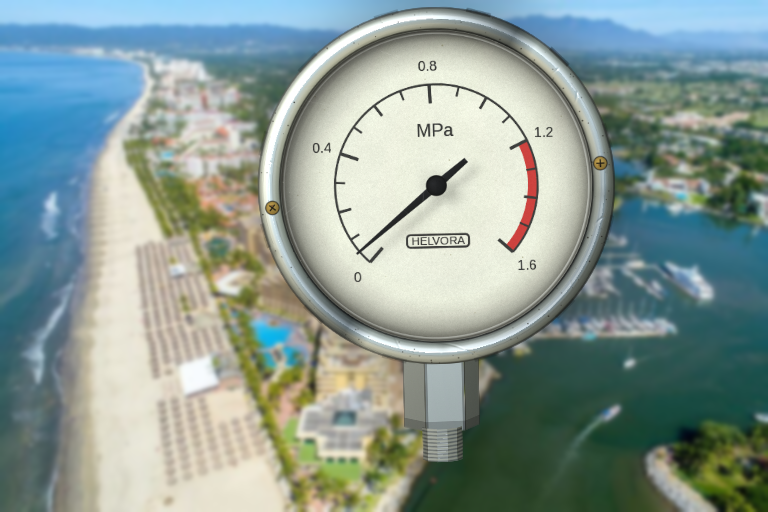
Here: 0.05 MPa
